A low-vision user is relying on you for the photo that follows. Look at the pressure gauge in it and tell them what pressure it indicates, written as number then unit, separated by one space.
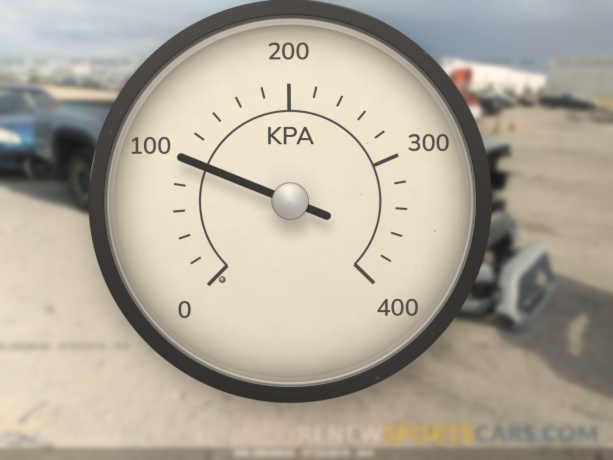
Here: 100 kPa
